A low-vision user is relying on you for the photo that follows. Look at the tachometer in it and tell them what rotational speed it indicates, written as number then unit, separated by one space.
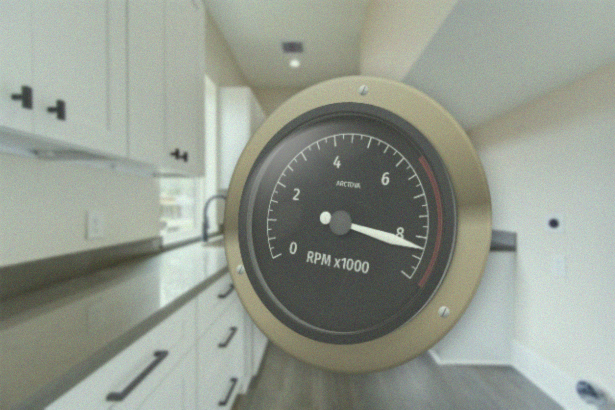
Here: 8250 rpm
